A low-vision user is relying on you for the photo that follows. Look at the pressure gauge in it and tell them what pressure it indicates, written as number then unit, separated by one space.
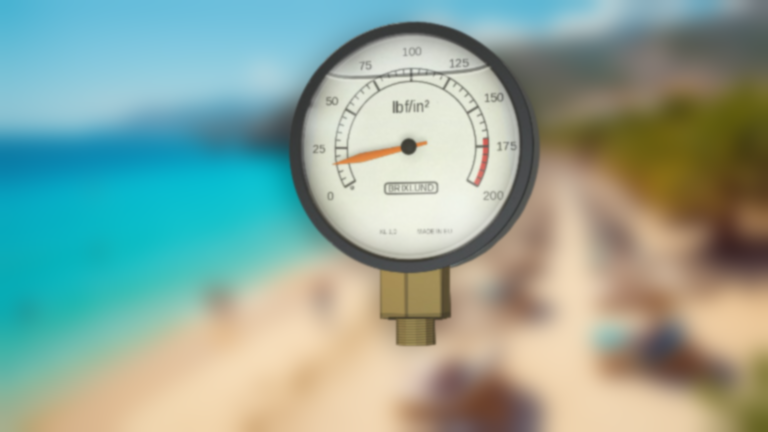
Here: 15 psi
